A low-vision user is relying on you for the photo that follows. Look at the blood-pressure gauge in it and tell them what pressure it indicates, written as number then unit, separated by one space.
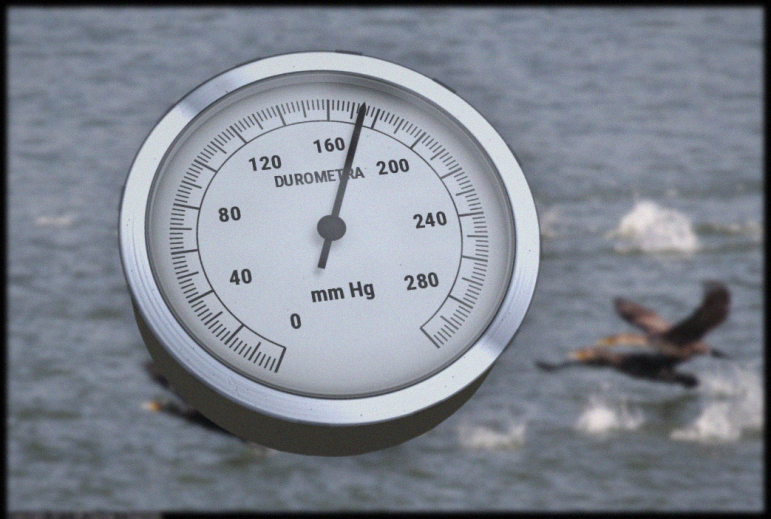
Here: 174 mmHg
